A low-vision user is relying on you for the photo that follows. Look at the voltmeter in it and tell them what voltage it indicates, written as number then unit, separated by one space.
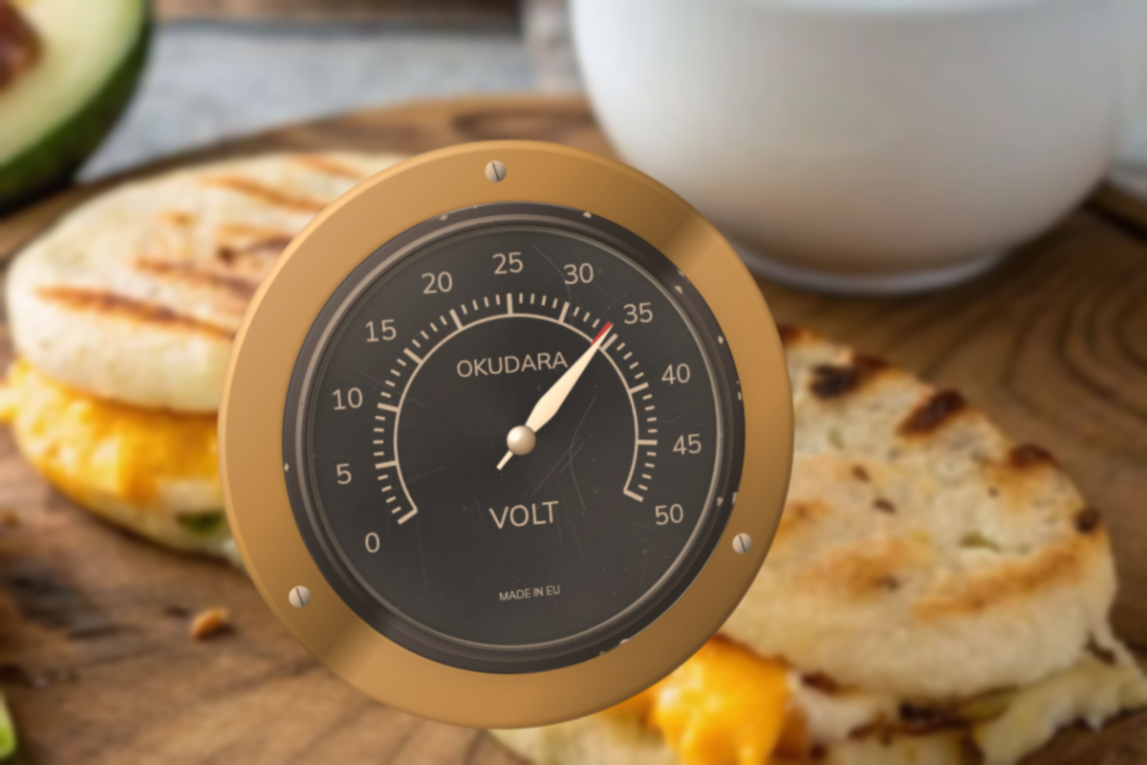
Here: 34 V
